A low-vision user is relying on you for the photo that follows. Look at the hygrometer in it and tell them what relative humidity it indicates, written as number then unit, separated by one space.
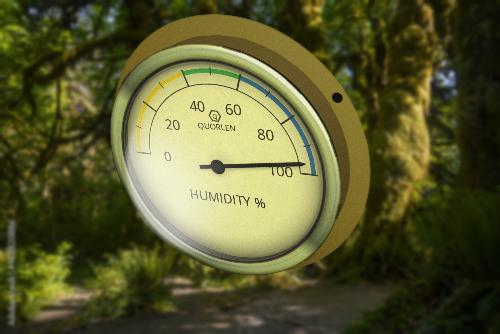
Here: 95 %
